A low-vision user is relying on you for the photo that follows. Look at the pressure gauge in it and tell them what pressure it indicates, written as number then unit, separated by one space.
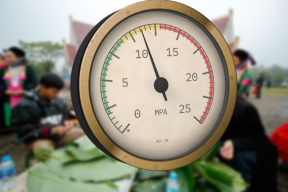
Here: 11 MPa
